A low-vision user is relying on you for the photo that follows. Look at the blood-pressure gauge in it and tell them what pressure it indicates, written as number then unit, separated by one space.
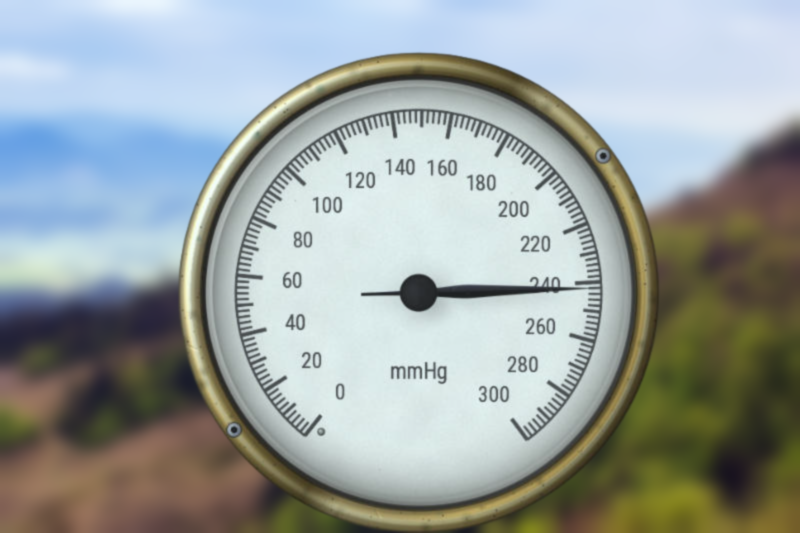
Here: 242 mmHg
